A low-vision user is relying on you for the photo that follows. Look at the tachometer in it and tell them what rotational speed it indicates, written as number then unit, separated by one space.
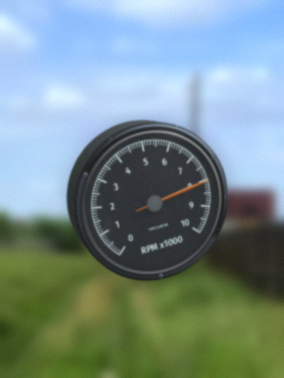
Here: 8000 rpm
